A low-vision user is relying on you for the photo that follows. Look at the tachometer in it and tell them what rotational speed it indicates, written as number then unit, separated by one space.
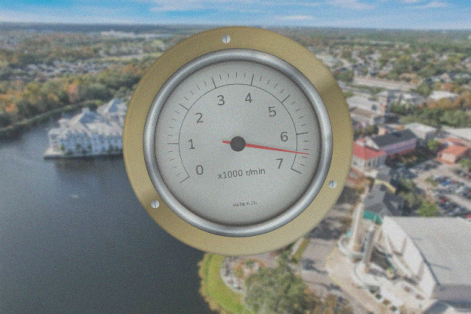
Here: 6500 rpm
